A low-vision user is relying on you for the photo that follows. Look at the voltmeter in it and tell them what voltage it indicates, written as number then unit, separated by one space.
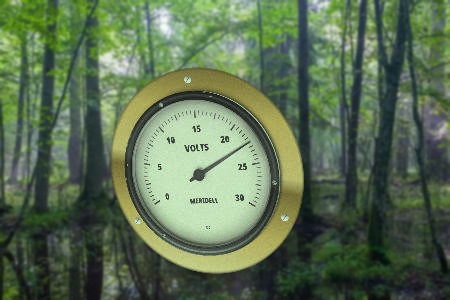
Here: 22.5 V
